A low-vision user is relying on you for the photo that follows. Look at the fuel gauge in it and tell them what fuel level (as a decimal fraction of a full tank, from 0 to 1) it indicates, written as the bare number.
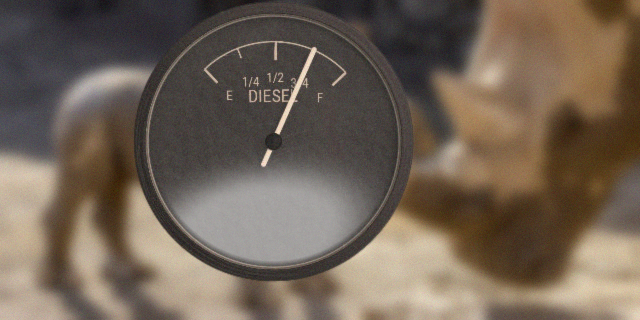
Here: 0.75
